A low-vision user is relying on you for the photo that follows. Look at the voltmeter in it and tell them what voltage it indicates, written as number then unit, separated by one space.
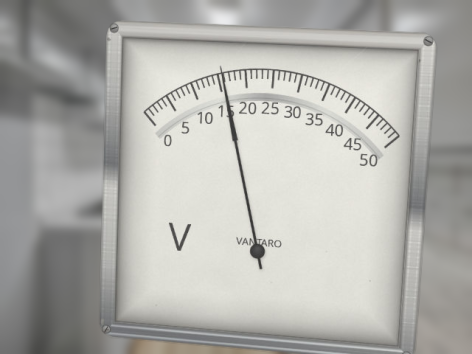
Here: 16 V
